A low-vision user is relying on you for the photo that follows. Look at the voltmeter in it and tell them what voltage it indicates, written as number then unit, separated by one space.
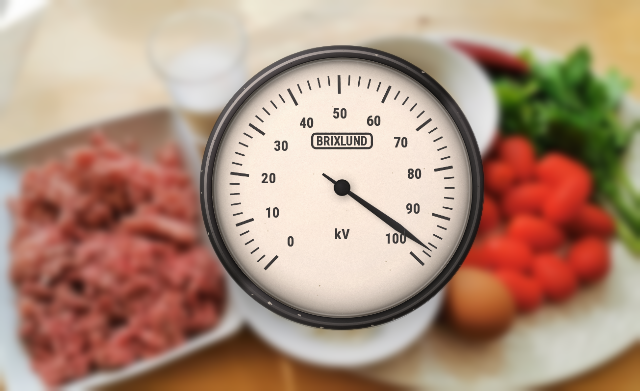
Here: 97 kV
